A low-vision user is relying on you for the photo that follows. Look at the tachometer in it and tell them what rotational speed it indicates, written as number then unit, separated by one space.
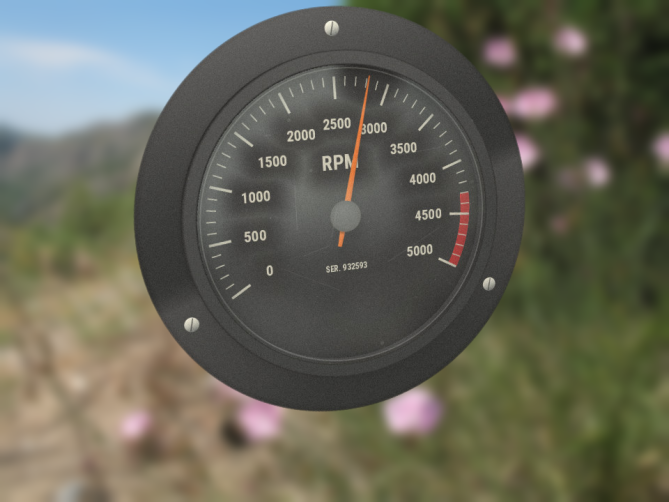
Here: 2800 rpm
